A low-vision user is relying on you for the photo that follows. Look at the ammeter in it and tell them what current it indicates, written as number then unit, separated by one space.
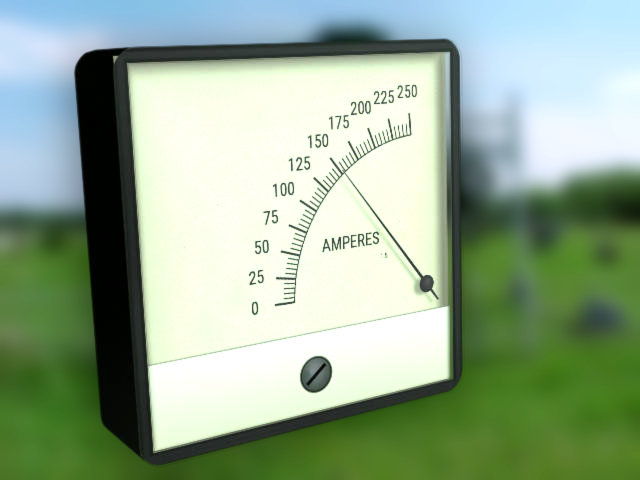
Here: 150 A
